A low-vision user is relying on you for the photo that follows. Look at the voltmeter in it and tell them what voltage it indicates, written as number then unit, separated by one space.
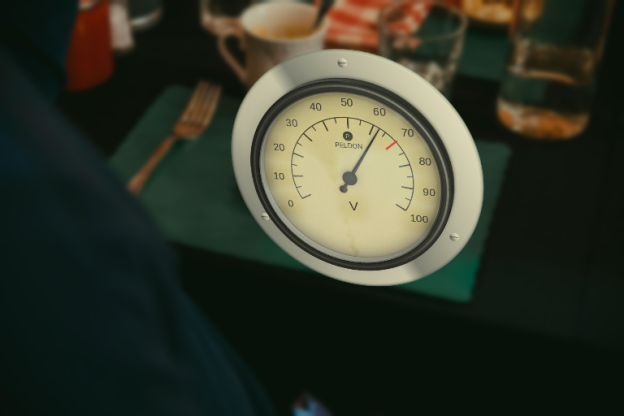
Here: 62.5 V
